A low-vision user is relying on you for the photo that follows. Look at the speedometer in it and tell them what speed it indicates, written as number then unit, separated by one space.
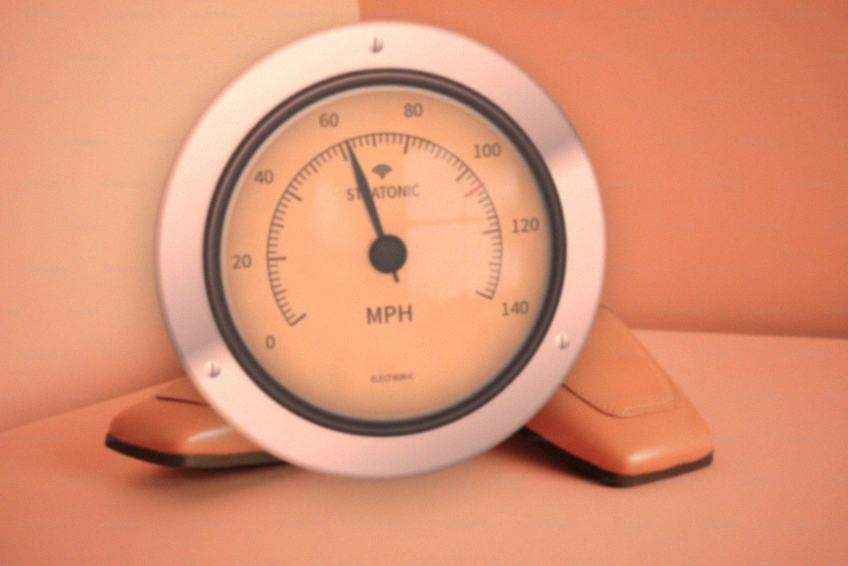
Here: 62 mph
